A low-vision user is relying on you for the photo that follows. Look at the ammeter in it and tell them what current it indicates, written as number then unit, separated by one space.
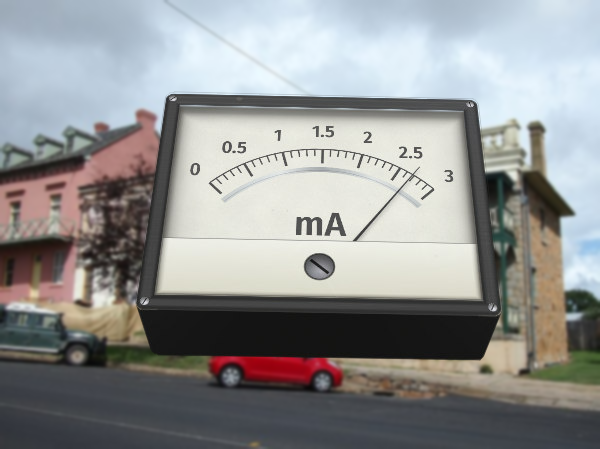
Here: 2.7 mA
